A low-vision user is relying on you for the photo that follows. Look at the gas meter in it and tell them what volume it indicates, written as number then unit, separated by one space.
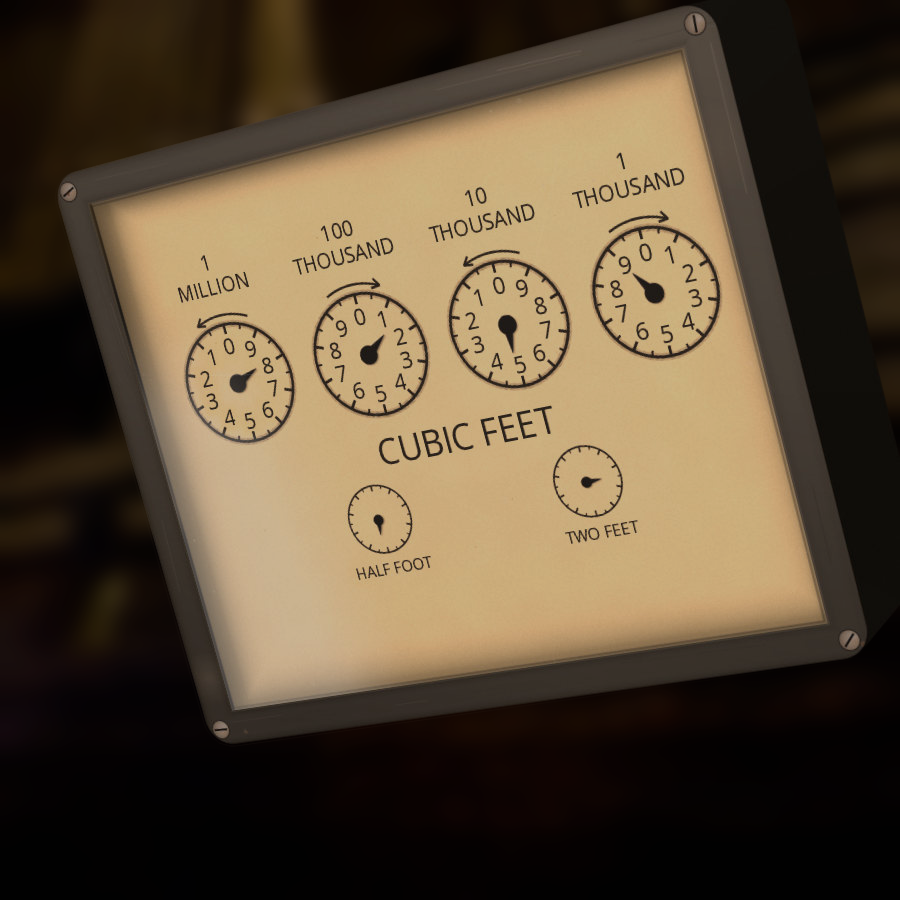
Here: 814900 ft³
